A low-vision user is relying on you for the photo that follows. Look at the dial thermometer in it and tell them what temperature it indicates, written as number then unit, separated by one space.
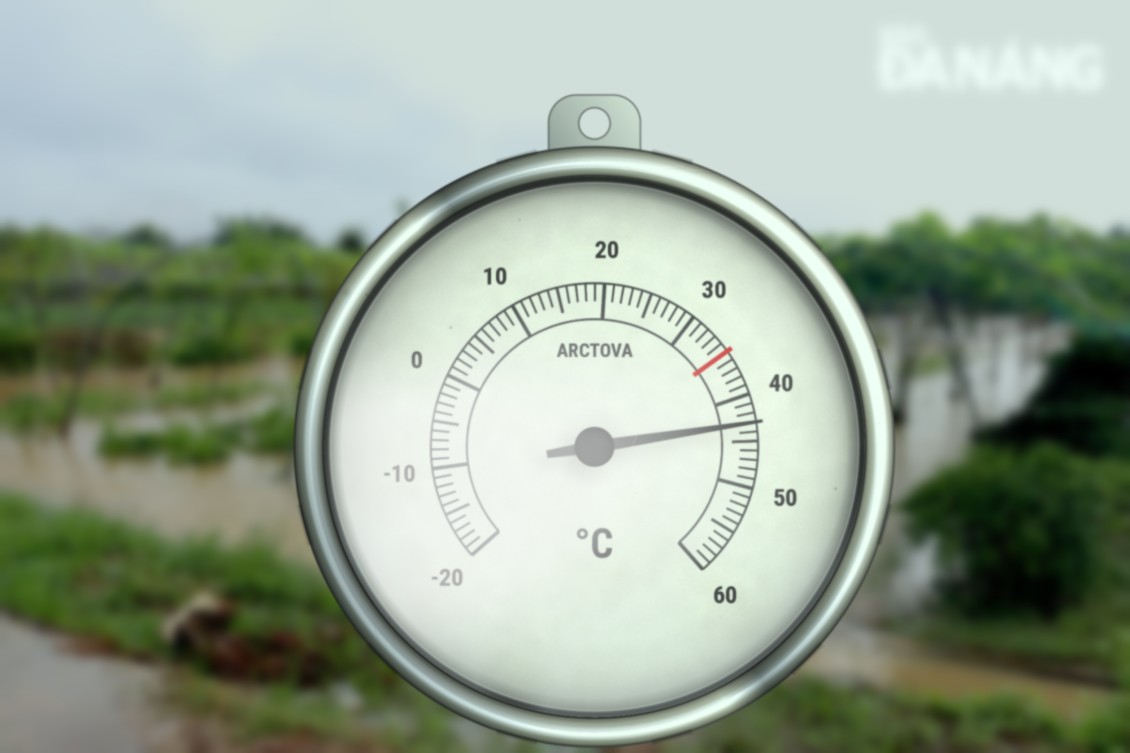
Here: 43 °C
